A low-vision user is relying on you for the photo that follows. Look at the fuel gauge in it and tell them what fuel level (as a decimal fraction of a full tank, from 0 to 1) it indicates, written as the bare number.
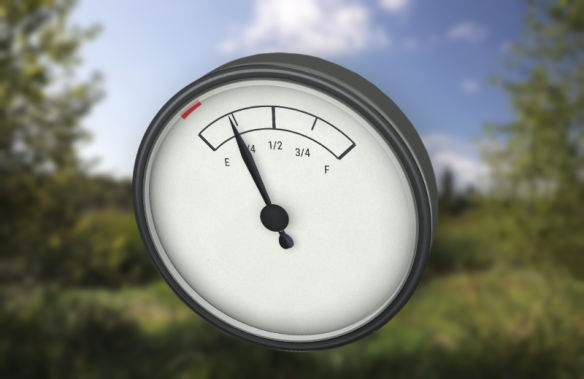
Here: 0.25
